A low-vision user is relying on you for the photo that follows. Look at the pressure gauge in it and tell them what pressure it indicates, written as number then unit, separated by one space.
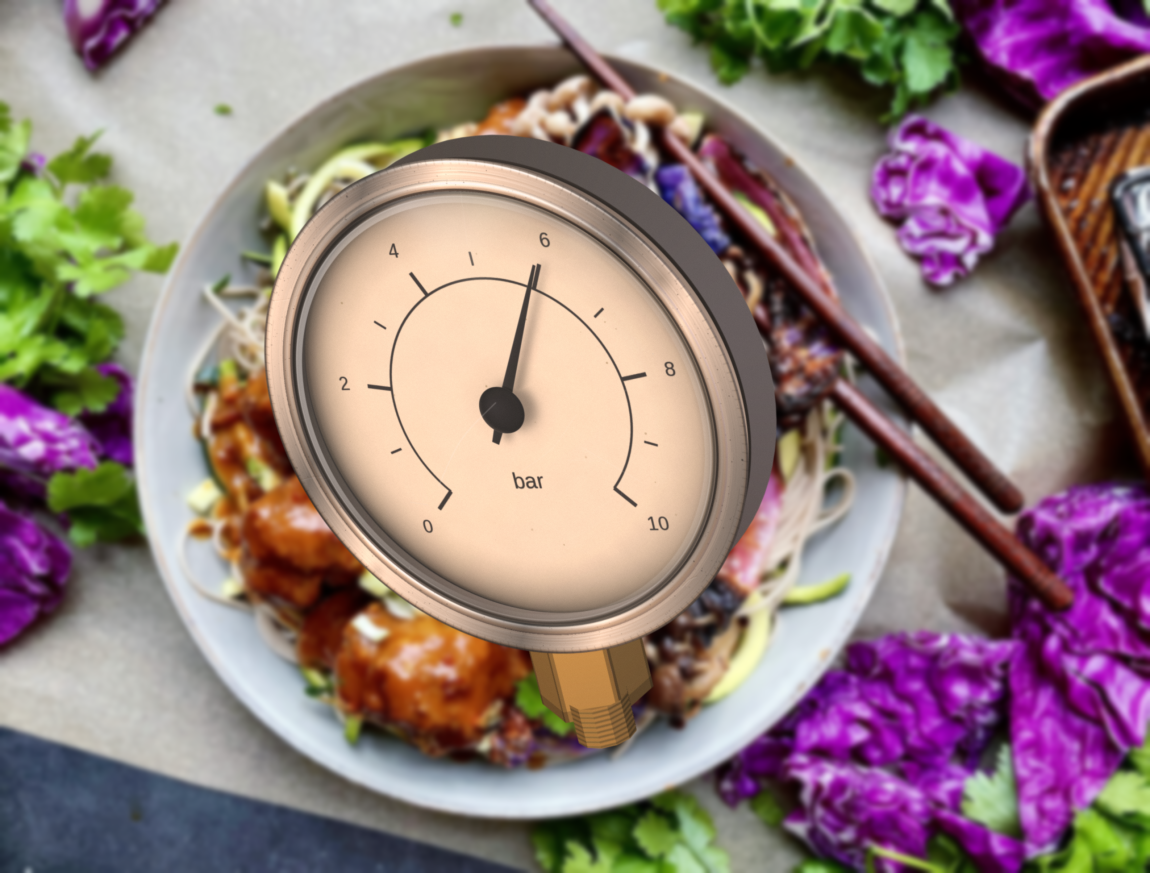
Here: 6 bar
